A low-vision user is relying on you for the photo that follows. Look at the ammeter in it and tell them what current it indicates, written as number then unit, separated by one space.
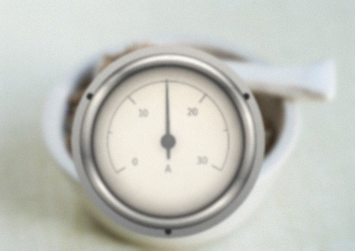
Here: 15 A
